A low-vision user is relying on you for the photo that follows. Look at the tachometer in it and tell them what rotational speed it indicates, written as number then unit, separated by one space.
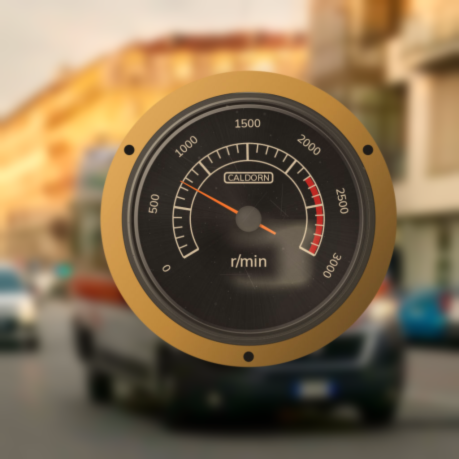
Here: 750 rpm
